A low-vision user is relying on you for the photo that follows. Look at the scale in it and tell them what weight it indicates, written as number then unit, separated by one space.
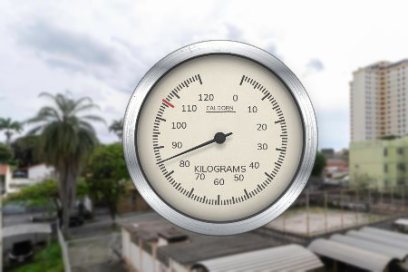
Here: 85 kg
